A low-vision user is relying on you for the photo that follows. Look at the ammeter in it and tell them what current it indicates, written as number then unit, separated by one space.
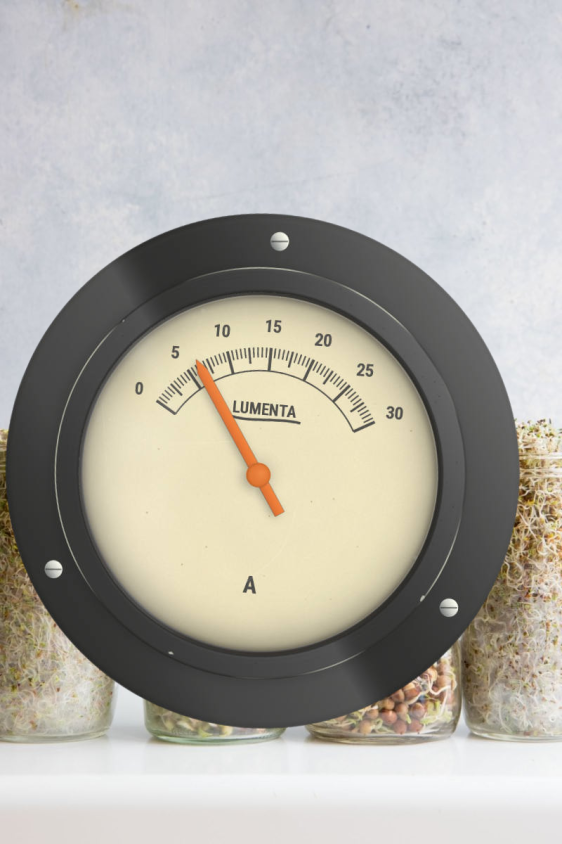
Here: 6.5 A
